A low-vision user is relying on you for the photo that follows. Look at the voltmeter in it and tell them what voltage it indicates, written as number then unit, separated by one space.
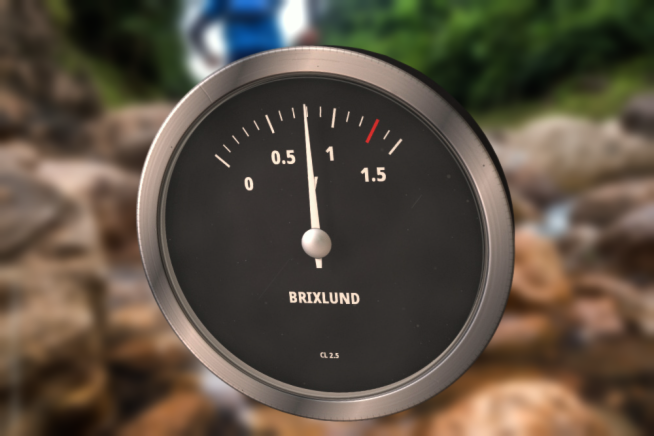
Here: 0.8 V
